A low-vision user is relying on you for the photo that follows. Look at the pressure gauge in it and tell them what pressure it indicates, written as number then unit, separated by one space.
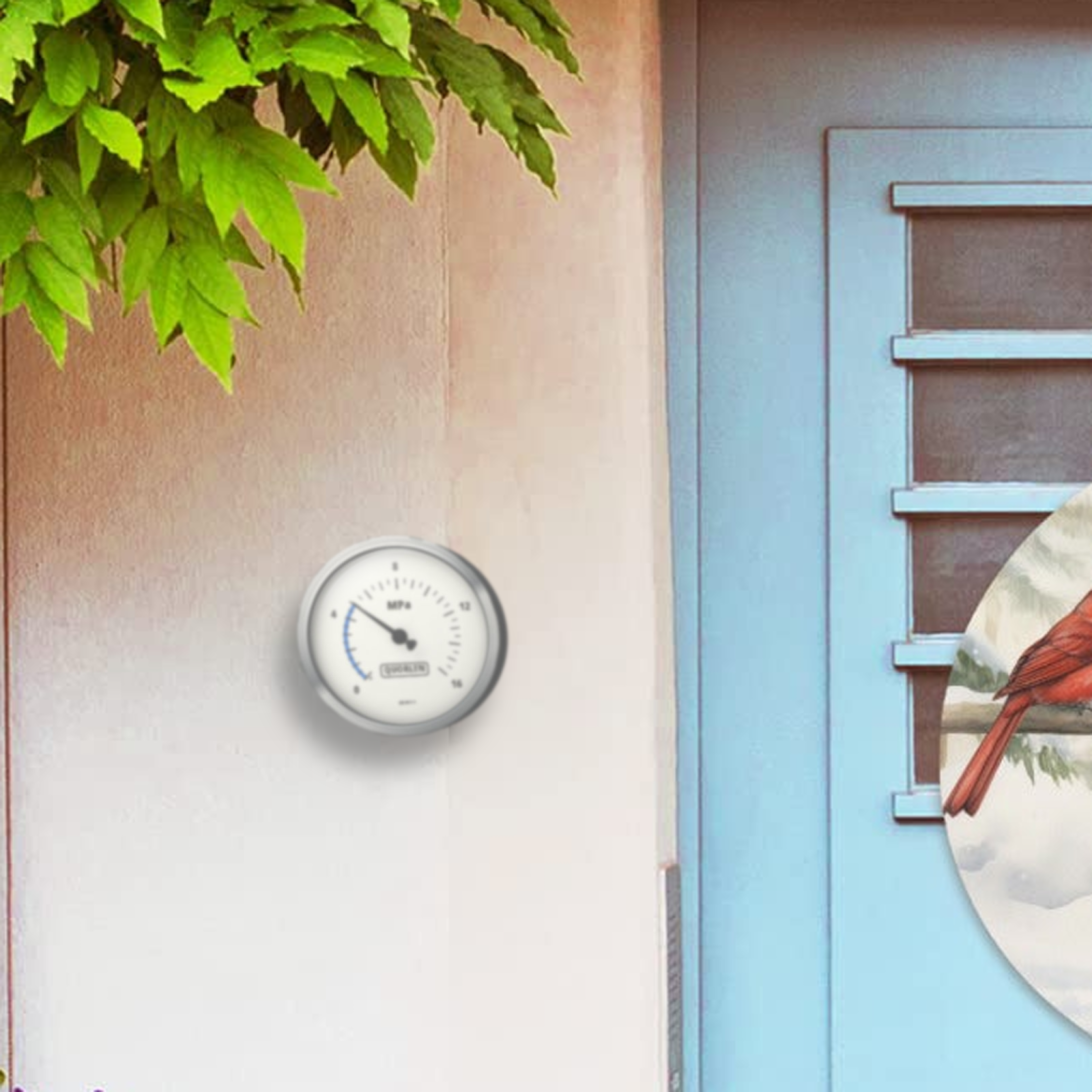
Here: 5 MPa
